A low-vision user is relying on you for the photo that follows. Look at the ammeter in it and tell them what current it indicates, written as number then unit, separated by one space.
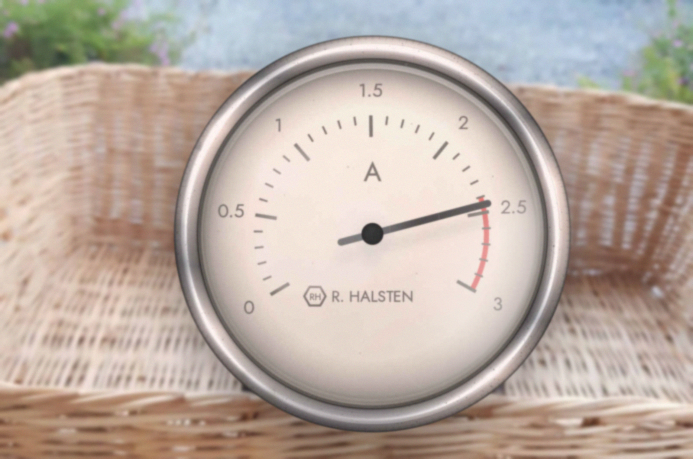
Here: 2.45 A
